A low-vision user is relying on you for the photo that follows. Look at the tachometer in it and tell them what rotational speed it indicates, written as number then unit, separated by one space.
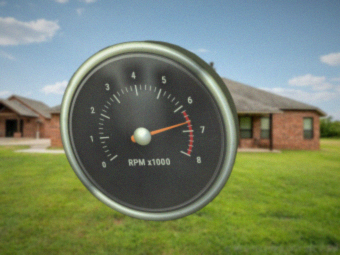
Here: 6600 rpm
